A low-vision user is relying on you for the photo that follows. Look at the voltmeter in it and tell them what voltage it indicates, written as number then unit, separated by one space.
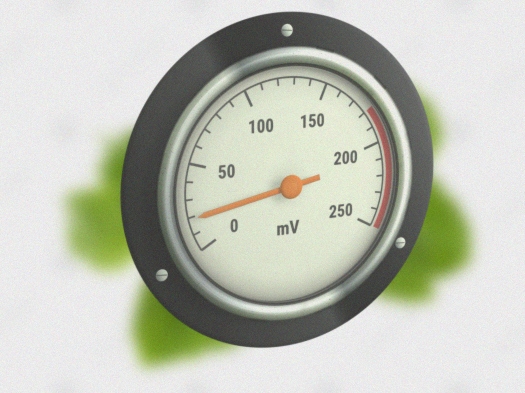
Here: 20 mV
